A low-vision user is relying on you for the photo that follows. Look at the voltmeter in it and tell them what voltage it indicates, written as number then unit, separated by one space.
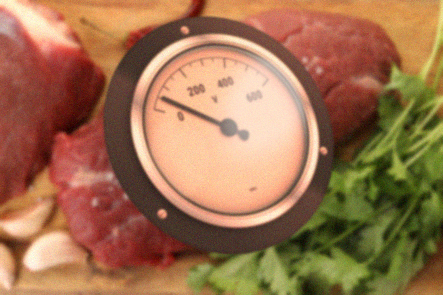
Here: 50 V
